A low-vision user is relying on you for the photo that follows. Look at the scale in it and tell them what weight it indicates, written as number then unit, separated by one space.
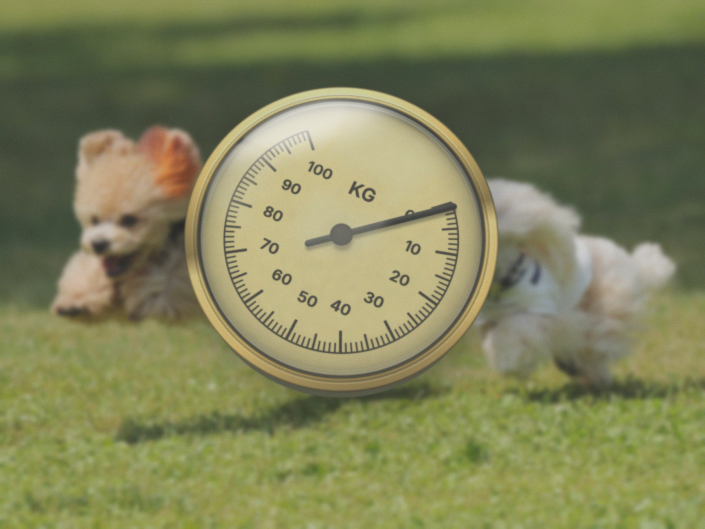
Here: 1 kg
